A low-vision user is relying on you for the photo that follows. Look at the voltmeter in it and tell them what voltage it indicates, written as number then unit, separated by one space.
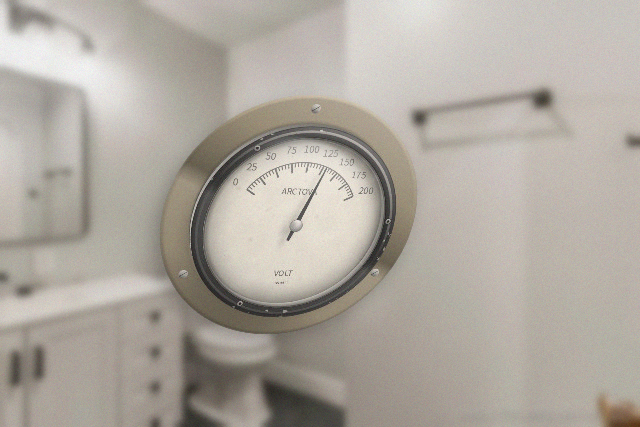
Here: 125 V
